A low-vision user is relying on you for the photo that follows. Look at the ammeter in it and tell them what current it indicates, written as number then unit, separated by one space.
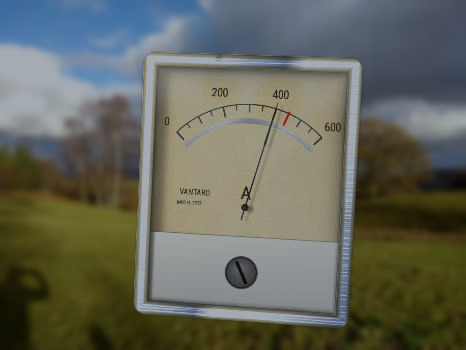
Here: 400 A
